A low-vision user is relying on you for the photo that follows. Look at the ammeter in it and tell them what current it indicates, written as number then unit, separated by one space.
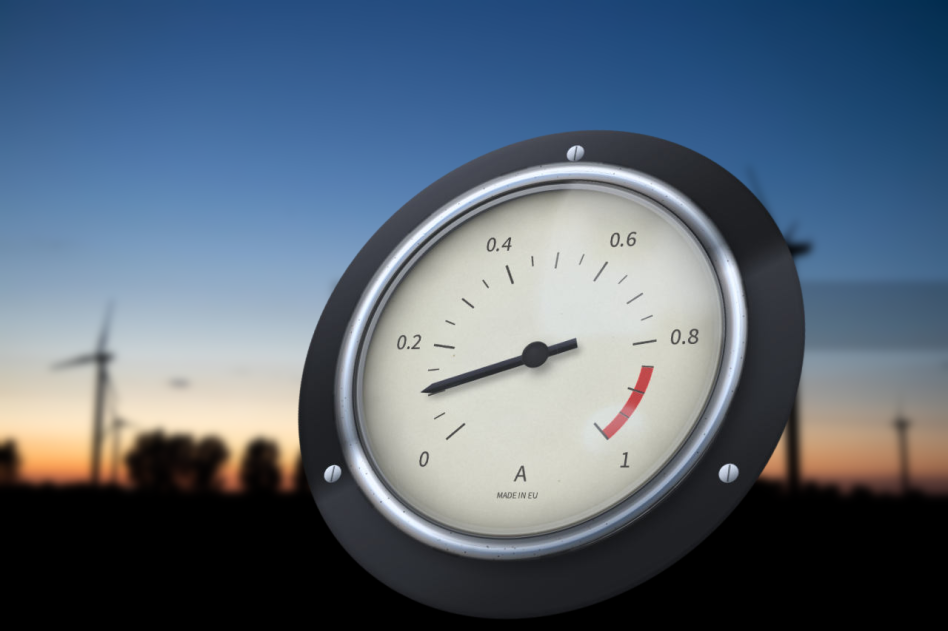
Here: 0.1 A
